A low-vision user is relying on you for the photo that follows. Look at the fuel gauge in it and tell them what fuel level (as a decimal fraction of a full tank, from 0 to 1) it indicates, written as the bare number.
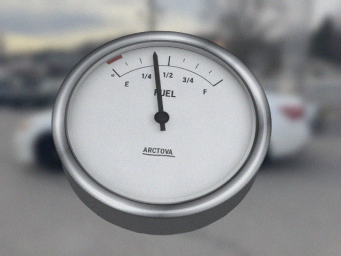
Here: 0.375
